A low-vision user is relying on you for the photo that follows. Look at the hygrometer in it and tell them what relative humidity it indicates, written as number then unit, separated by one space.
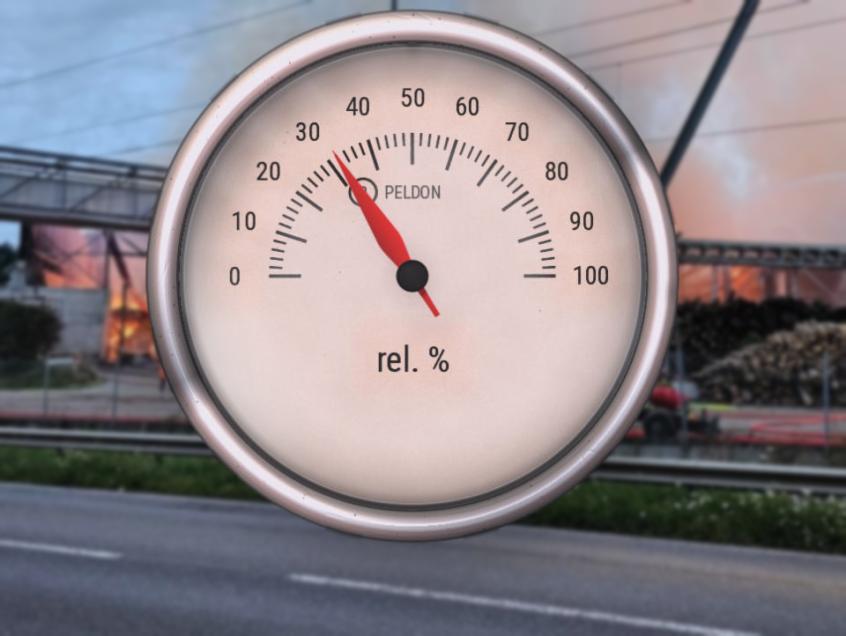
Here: 32 %
